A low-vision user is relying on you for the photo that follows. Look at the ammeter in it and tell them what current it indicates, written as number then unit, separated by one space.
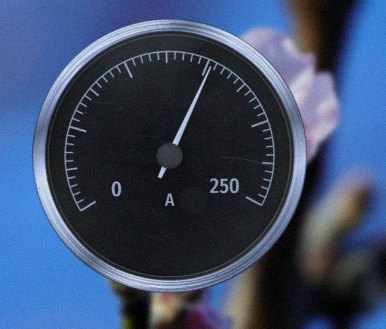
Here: 152.5 A
